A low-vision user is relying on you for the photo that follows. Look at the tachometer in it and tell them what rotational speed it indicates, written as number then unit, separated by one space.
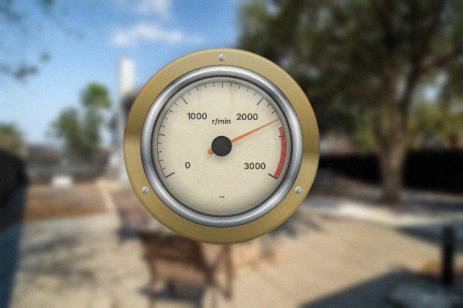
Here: 2300 rpm
